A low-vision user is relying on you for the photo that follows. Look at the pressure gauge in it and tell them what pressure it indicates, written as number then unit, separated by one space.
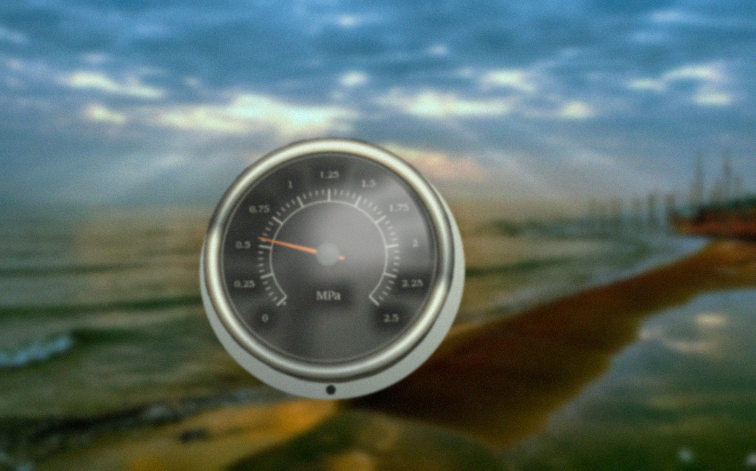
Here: 0.55 MPa
